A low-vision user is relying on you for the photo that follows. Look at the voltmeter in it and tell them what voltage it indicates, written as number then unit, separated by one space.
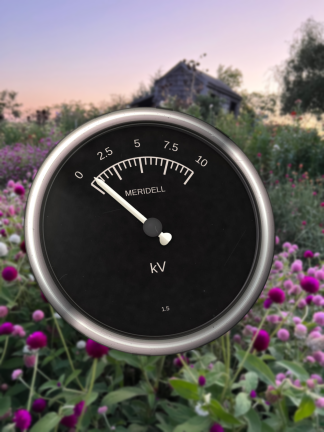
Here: 0.5 kV
